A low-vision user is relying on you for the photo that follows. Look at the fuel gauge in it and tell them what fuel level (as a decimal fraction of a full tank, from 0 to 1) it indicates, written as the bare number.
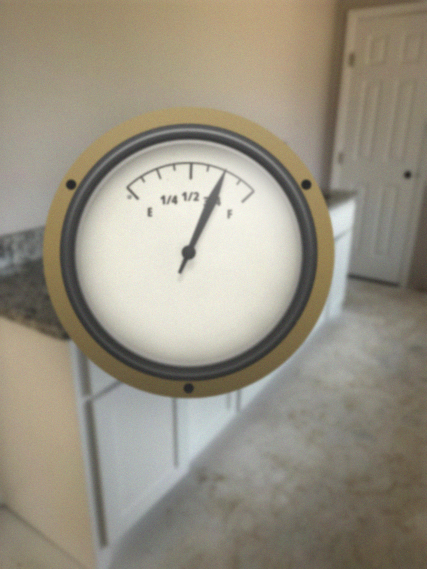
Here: 0.75
